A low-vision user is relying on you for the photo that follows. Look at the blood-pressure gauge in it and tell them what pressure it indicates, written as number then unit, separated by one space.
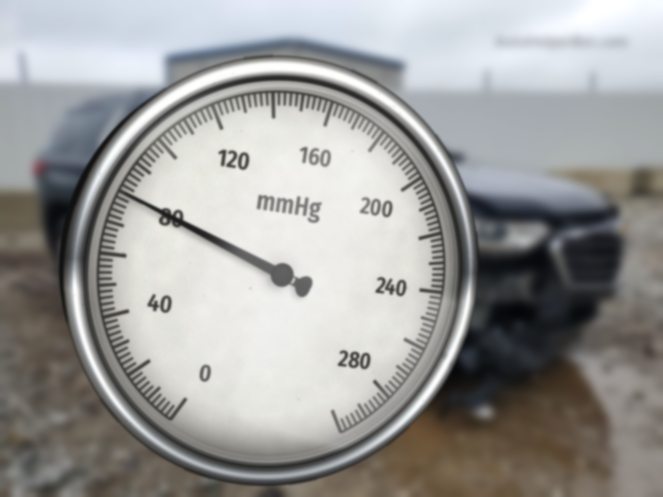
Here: 80 mmHg
